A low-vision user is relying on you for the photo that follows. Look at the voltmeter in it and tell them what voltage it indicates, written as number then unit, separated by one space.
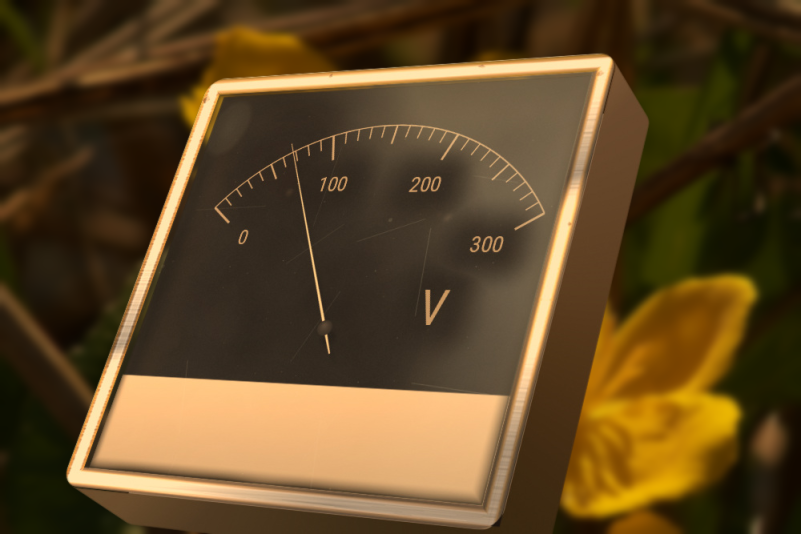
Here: 70 V
